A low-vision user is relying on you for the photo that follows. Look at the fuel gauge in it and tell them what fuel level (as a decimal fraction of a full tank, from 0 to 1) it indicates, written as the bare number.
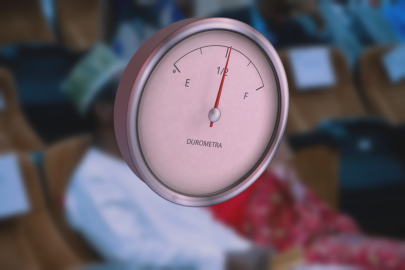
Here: 0.5
